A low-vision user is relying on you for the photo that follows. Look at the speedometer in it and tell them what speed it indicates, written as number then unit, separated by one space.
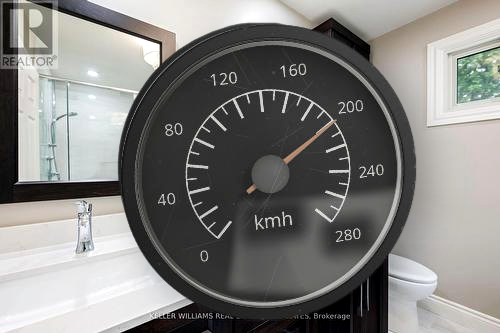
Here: 200 km/h
